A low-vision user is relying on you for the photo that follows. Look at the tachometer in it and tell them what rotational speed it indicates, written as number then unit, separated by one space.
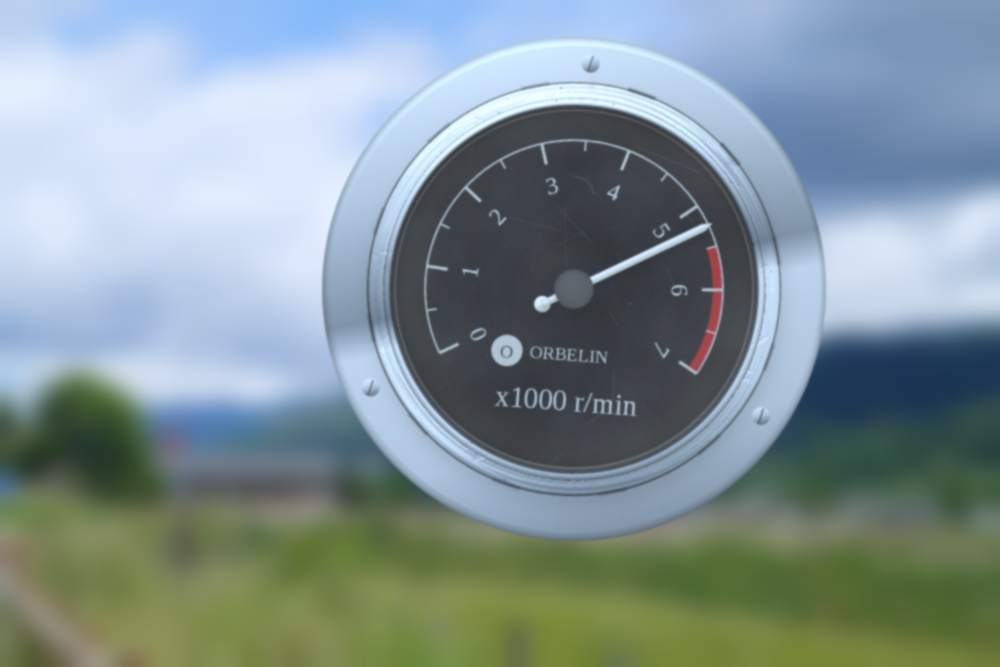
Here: 5250 rpm
